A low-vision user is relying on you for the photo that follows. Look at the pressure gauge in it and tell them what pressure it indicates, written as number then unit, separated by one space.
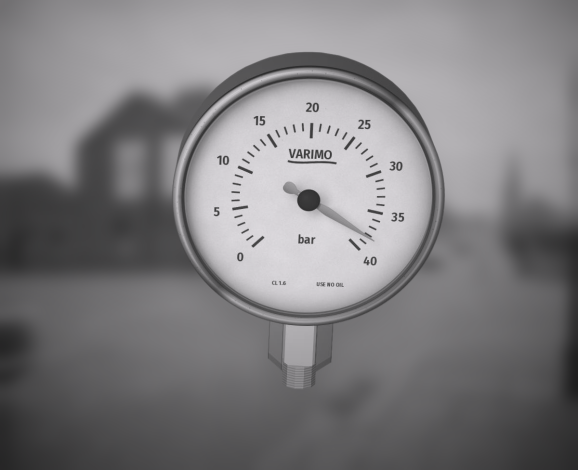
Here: 38 bar
